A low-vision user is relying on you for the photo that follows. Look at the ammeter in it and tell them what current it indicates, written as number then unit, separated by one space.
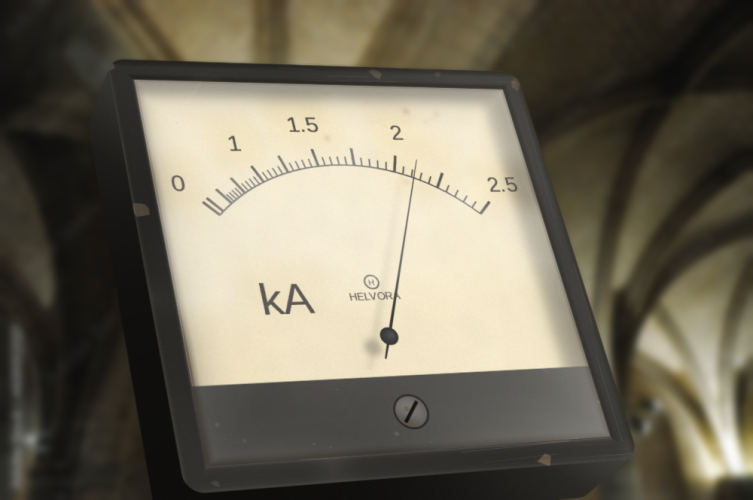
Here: 2.1 kA
